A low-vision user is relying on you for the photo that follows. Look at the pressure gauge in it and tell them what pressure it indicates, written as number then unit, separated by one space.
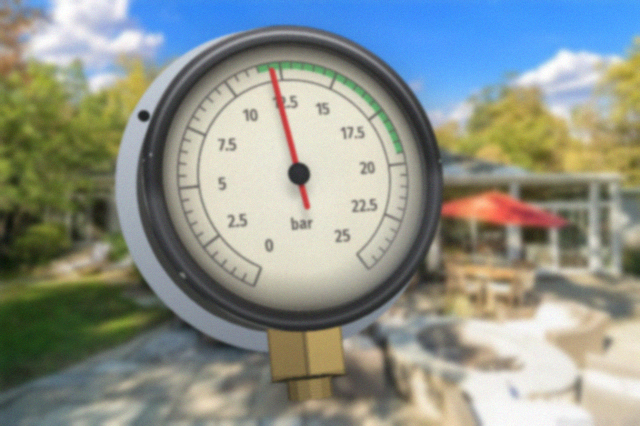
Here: 12 bar
